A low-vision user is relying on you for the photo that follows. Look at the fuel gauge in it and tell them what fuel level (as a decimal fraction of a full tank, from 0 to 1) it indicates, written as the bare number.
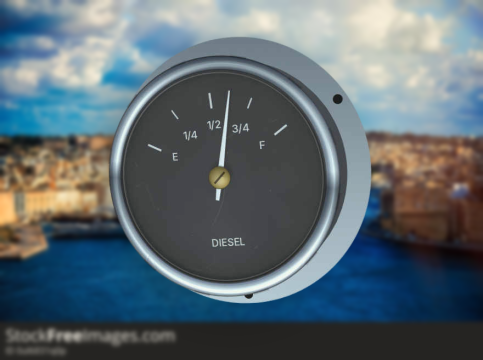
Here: 0.625
